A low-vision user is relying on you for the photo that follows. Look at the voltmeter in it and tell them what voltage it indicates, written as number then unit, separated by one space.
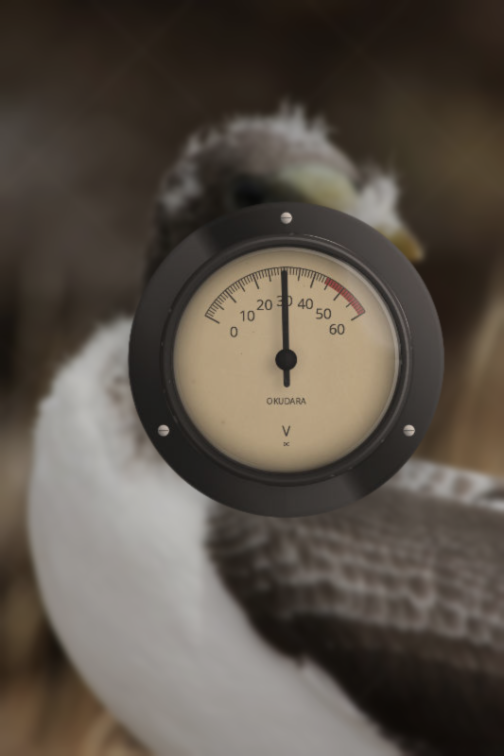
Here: 30 V
